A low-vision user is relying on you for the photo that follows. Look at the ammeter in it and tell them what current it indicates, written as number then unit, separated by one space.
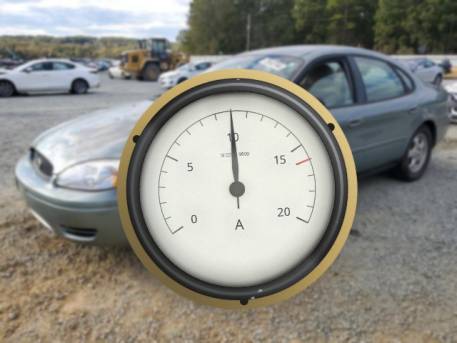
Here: 10 A
